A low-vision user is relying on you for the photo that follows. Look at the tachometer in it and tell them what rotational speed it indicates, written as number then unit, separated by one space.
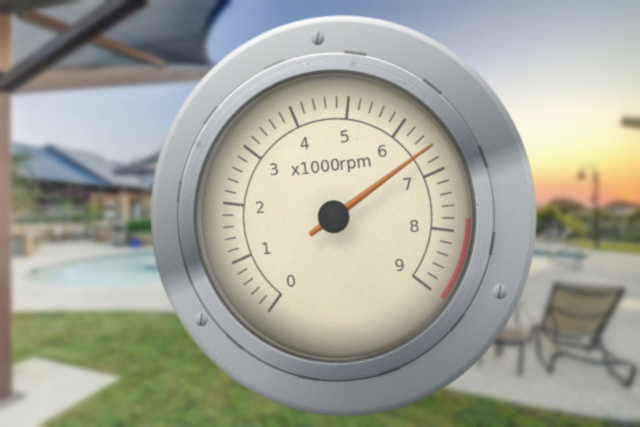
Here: 6600 rpm
